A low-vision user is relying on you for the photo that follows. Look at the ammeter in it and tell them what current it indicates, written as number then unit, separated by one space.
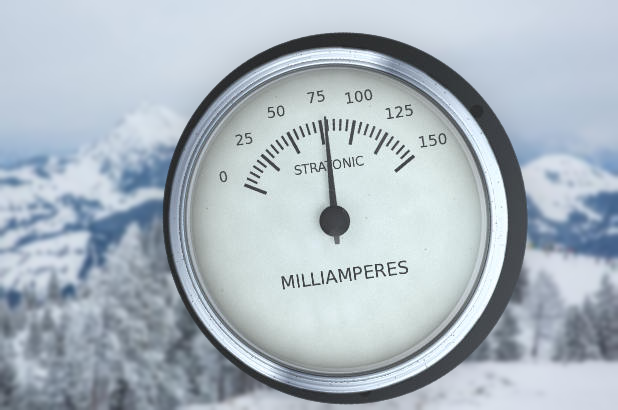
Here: 80 mA
